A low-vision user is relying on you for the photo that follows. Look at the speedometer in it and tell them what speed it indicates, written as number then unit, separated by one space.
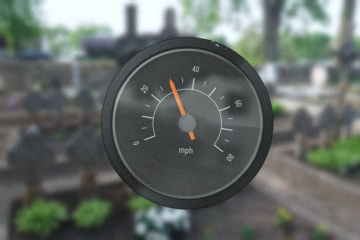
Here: 30 mph
